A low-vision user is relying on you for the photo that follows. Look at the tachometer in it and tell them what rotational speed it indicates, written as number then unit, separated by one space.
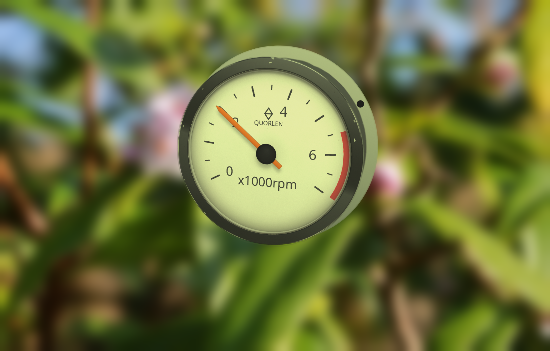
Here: 2000 rpm
